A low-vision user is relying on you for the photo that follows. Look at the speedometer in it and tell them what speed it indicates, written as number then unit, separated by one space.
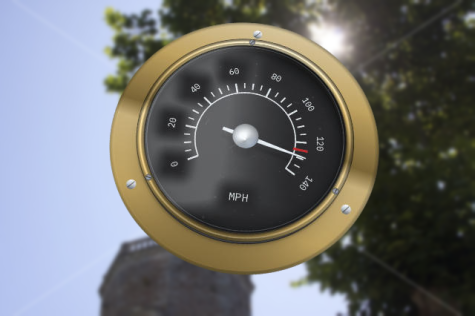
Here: 130 mph
